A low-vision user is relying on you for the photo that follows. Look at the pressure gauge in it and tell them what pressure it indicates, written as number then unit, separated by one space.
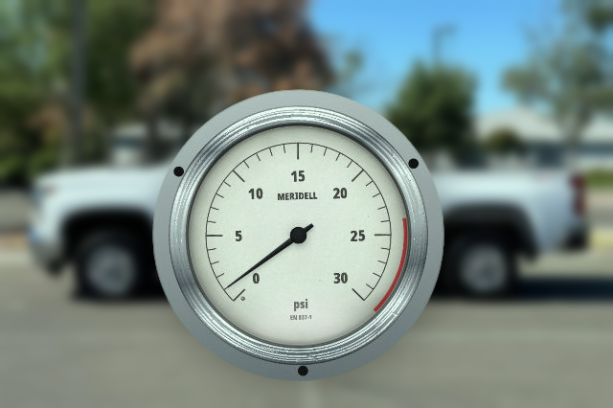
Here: 1 psi
